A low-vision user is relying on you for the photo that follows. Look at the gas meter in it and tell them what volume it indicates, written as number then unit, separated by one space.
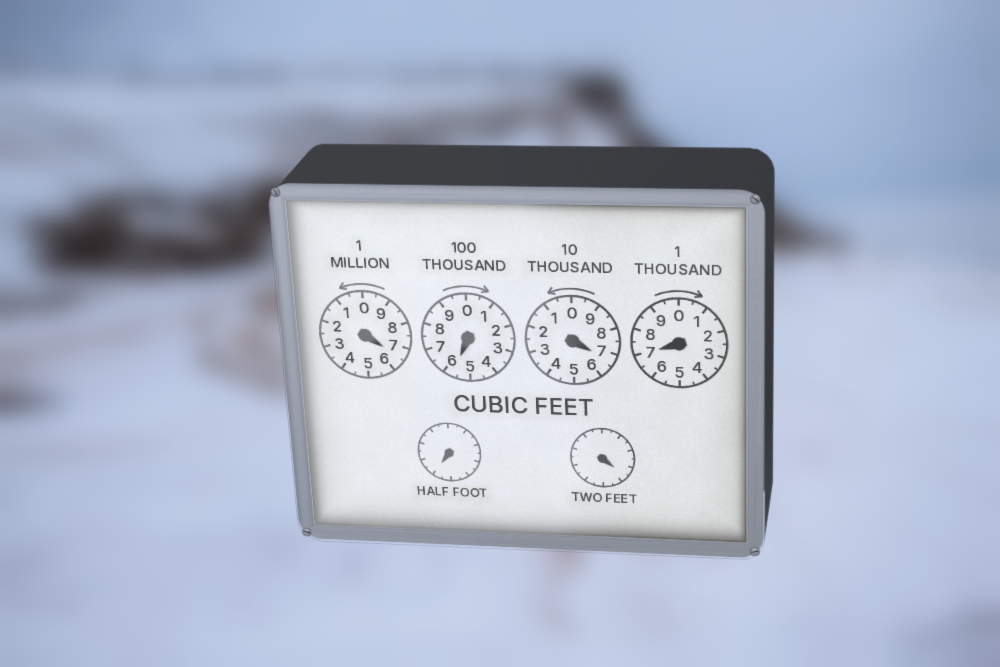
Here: 656700 ft³
